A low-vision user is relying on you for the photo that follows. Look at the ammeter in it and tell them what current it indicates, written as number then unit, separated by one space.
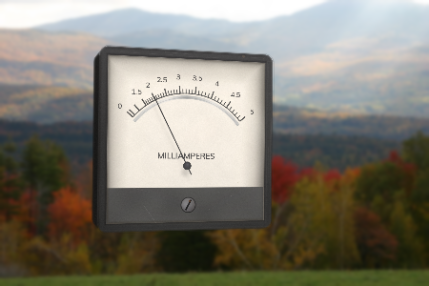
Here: 2 mA
